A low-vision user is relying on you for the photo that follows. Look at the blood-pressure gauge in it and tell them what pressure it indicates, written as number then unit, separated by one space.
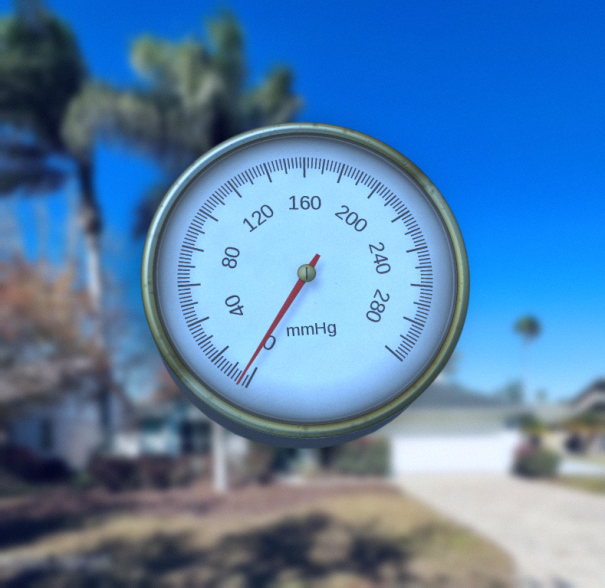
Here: 4 mmHg
